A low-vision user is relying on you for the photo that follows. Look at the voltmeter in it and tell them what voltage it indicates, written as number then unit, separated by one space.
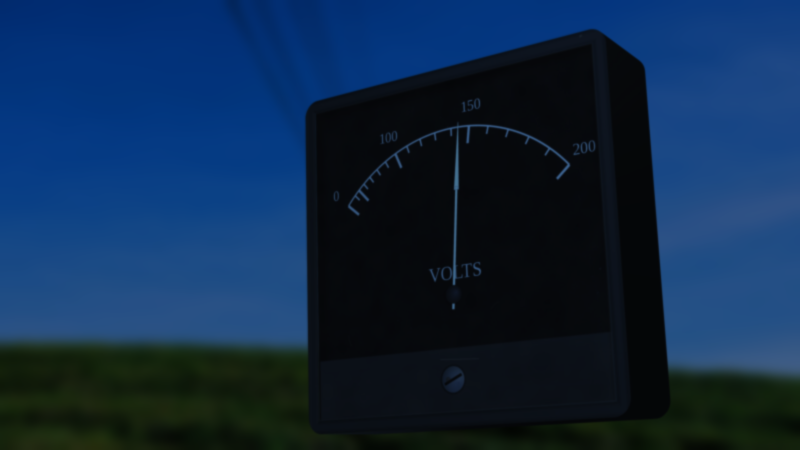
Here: 145 V
